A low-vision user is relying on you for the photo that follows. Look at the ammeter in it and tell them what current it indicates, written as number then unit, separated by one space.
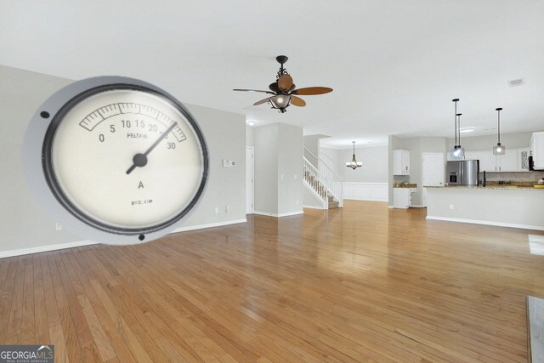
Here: 25 A
